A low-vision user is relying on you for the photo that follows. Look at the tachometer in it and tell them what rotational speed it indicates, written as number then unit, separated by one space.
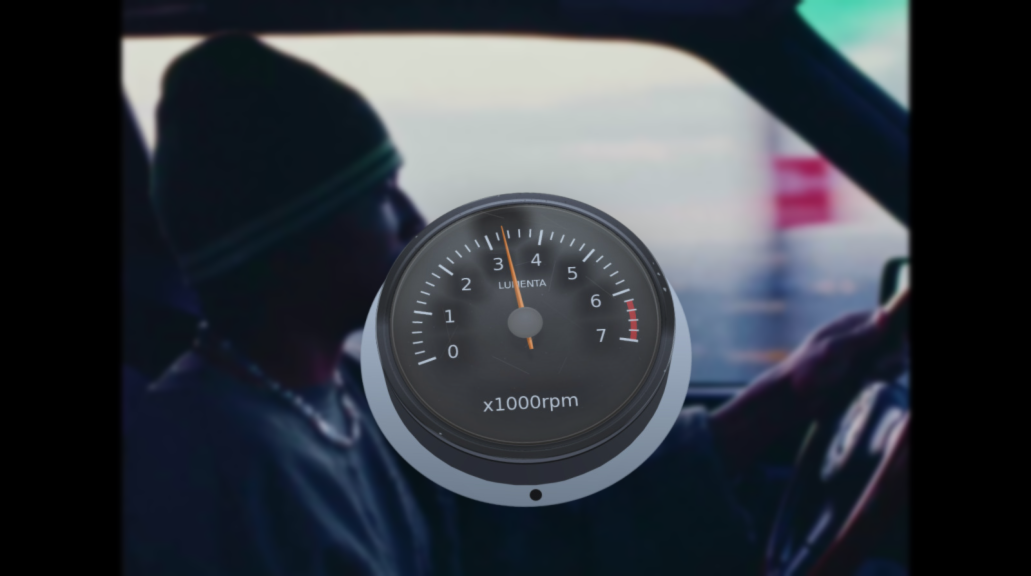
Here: 3300 rpm
